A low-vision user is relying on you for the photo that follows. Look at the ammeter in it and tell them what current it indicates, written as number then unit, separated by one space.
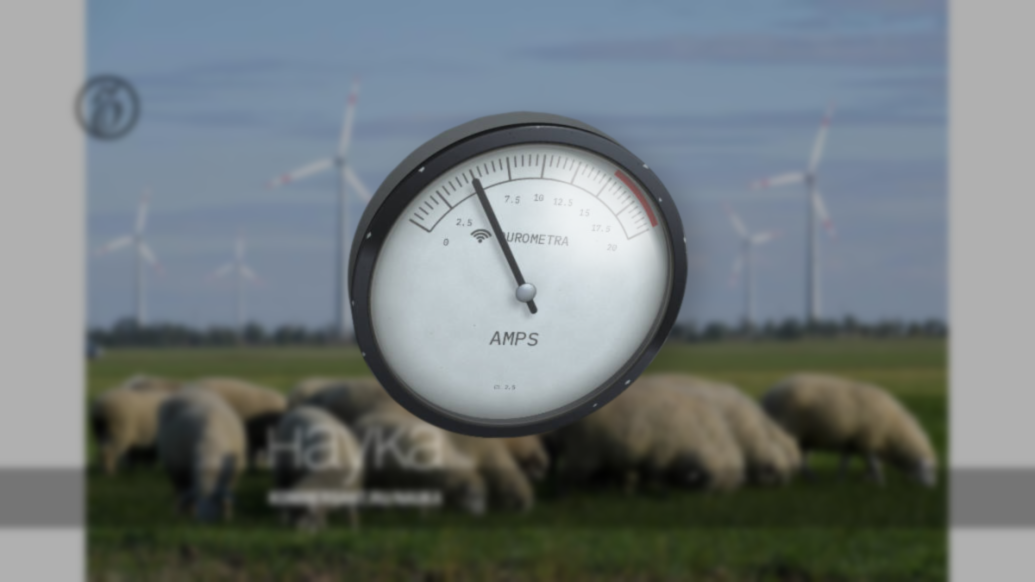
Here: 5 A
